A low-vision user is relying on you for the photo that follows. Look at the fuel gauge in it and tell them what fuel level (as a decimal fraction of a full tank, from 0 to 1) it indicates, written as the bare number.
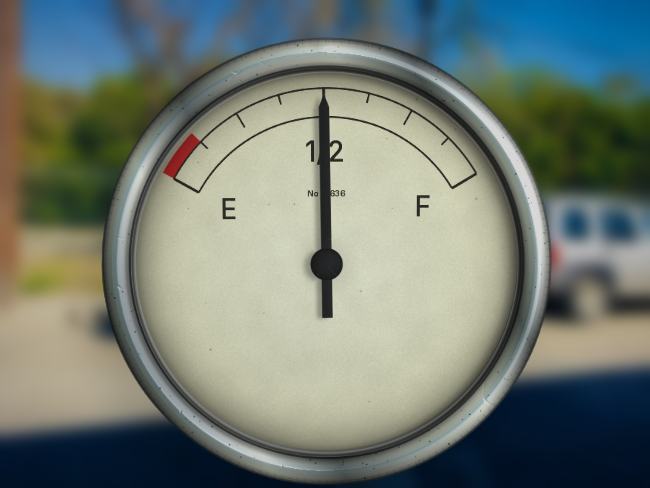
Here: 0.5
